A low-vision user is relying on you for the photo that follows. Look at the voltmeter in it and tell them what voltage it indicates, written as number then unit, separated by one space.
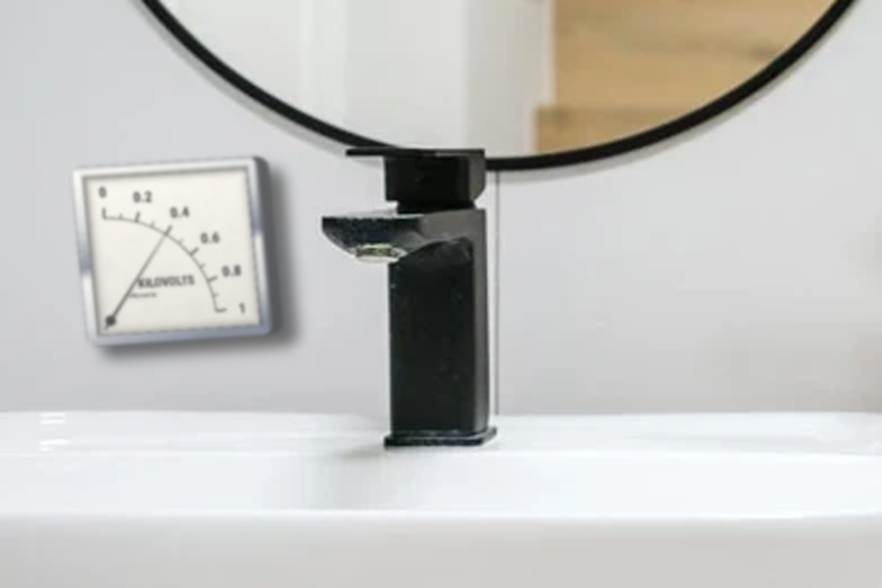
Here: 0.4 kV
